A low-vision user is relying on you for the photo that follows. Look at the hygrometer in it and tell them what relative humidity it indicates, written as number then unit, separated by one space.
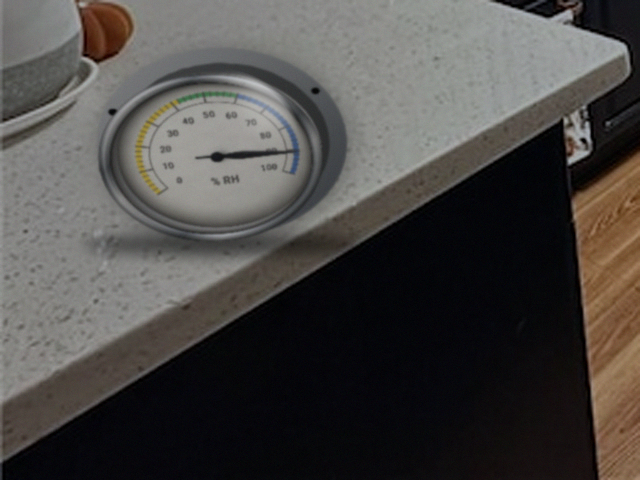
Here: 90 %
